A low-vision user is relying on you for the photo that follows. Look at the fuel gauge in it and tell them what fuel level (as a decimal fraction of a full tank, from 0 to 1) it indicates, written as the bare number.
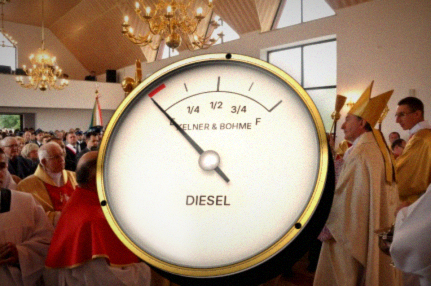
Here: 0
